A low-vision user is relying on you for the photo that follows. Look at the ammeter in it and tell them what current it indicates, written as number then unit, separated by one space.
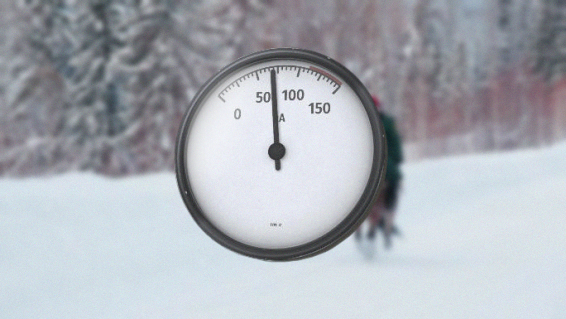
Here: 70 µA
